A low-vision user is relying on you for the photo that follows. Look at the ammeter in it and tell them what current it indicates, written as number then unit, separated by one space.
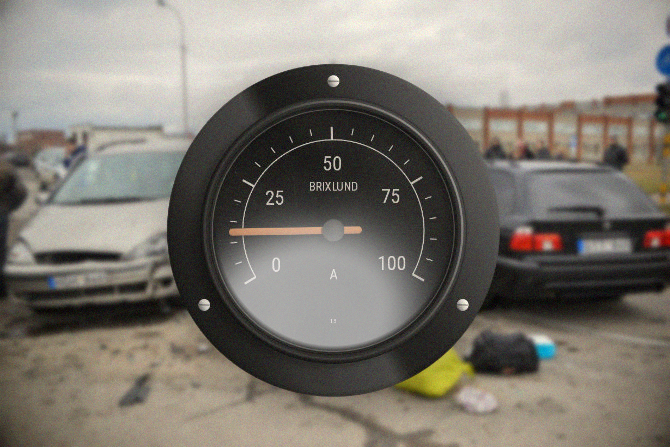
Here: 12.5 A
